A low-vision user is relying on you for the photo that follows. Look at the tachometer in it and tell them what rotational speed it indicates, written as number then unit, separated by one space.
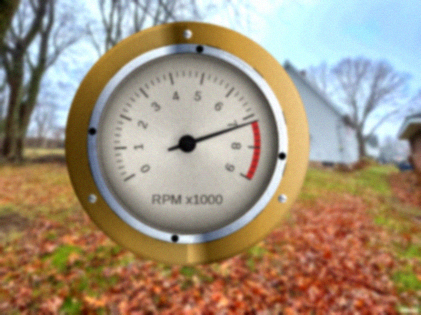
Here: 7200 rpm
